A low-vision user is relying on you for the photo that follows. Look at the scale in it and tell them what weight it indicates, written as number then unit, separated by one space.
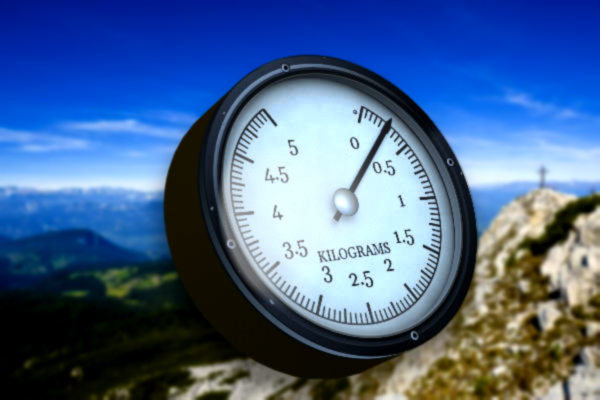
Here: 0.25 kg
